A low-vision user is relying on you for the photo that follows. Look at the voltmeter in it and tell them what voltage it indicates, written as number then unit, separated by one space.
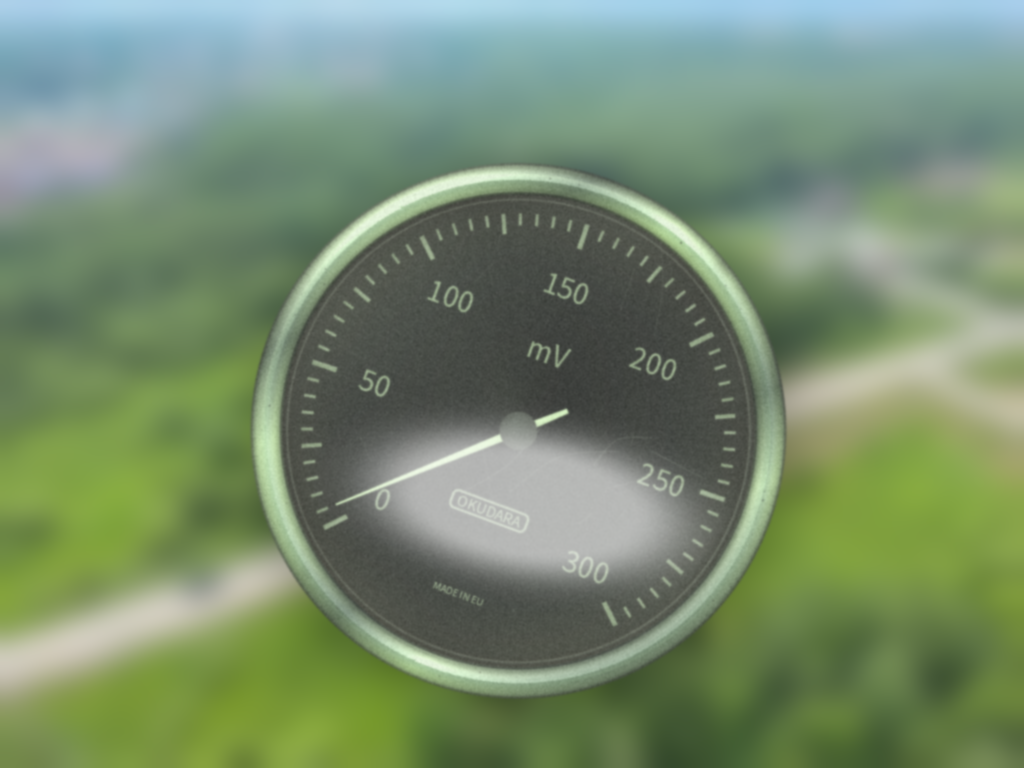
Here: 5 mV
